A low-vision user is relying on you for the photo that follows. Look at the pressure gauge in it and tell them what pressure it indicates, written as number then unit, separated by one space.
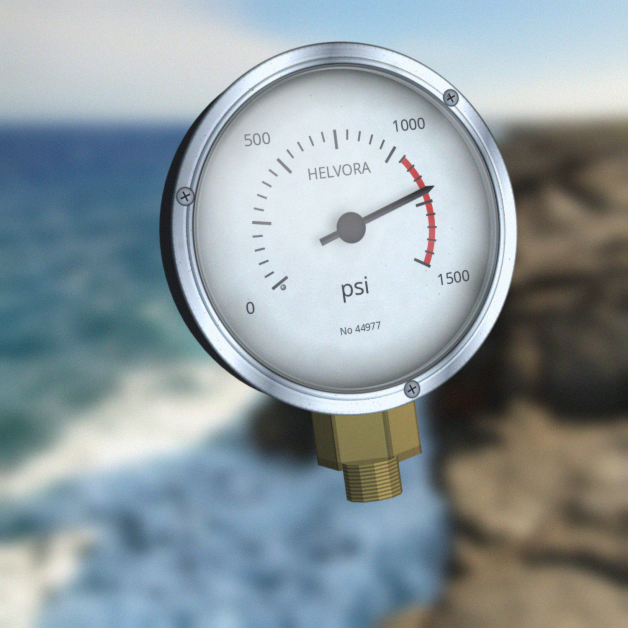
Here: 1200 psi
